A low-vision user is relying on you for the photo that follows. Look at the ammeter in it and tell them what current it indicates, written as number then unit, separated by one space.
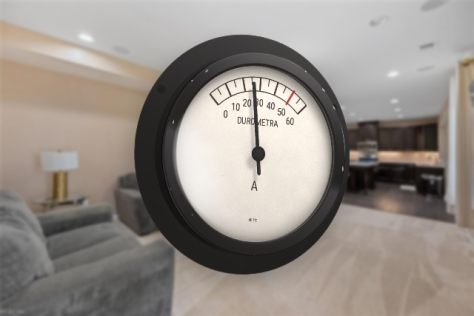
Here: 25 A
